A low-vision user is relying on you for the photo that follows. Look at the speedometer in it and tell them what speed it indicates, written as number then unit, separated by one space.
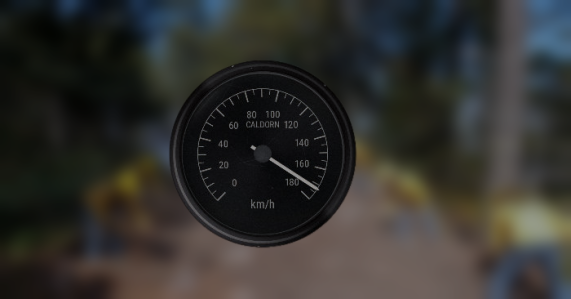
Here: 172.5 km/h
